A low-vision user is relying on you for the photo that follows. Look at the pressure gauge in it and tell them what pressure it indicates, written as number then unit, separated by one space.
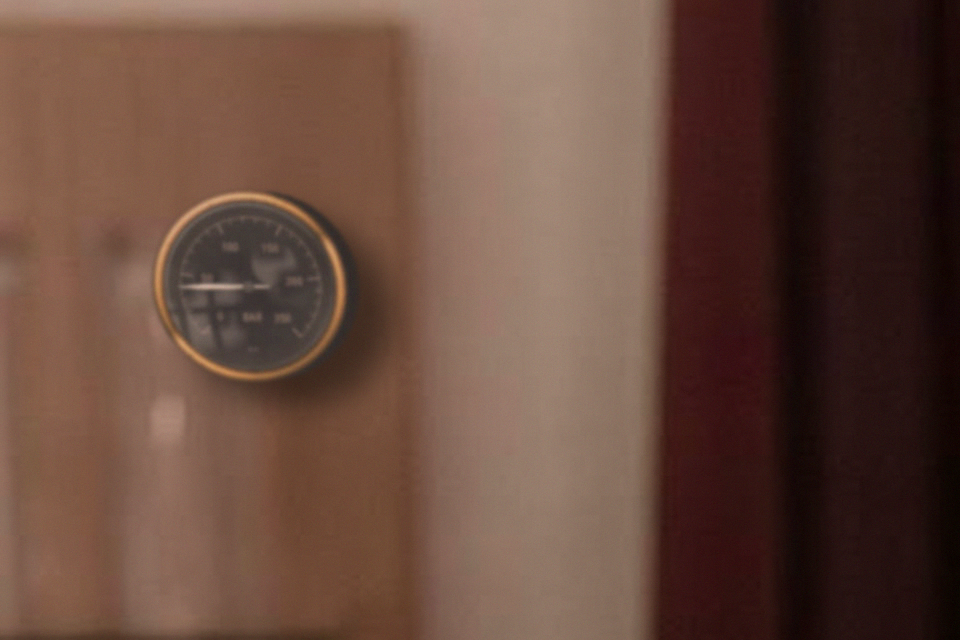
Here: 40 bar
